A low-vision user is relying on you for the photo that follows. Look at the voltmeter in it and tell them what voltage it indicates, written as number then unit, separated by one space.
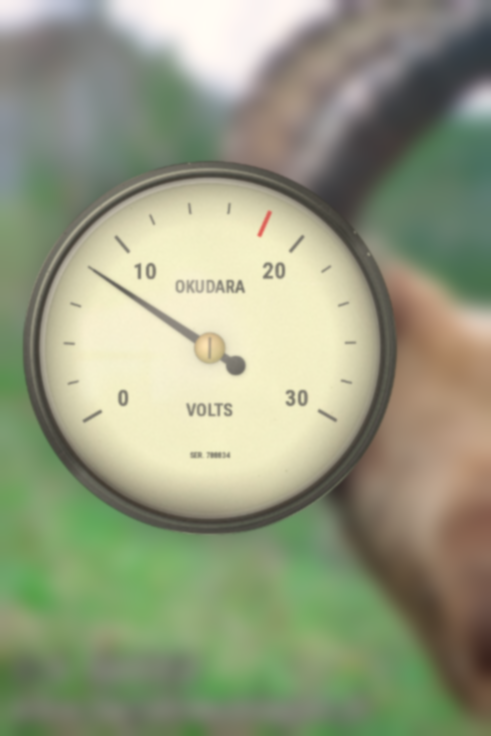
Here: 8 V
